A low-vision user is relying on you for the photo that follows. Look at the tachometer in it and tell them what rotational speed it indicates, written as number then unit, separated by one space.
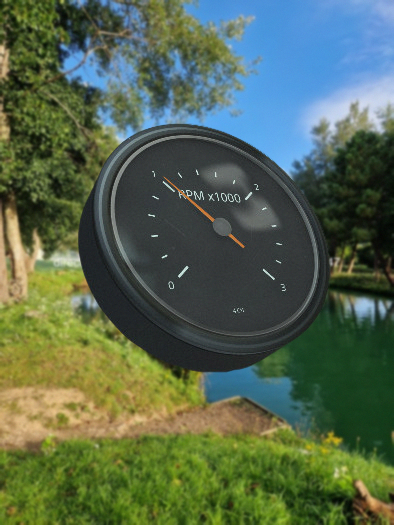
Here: 1000 rpm
